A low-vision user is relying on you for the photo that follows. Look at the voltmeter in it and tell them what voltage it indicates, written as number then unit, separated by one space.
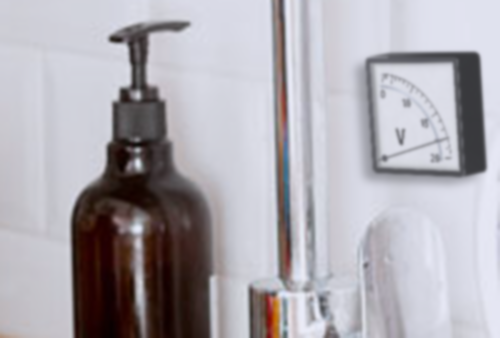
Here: 18 V
